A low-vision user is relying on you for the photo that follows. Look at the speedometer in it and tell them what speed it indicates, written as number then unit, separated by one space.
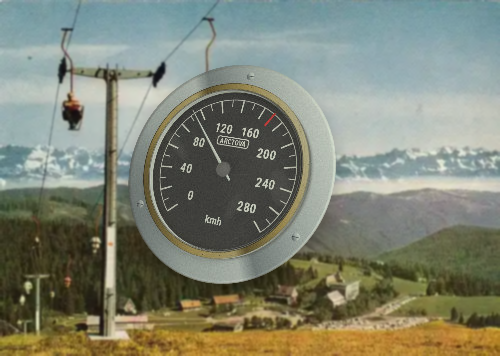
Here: 95 km/h
